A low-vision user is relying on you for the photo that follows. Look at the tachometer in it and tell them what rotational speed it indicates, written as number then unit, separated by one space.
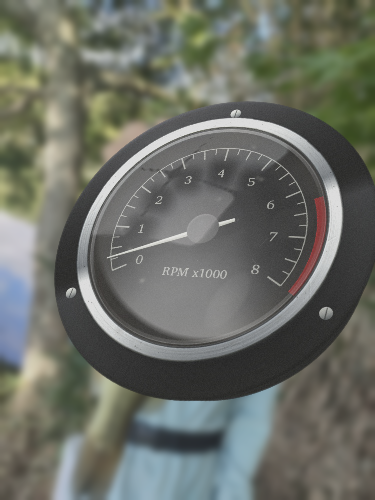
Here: 250 rpm
